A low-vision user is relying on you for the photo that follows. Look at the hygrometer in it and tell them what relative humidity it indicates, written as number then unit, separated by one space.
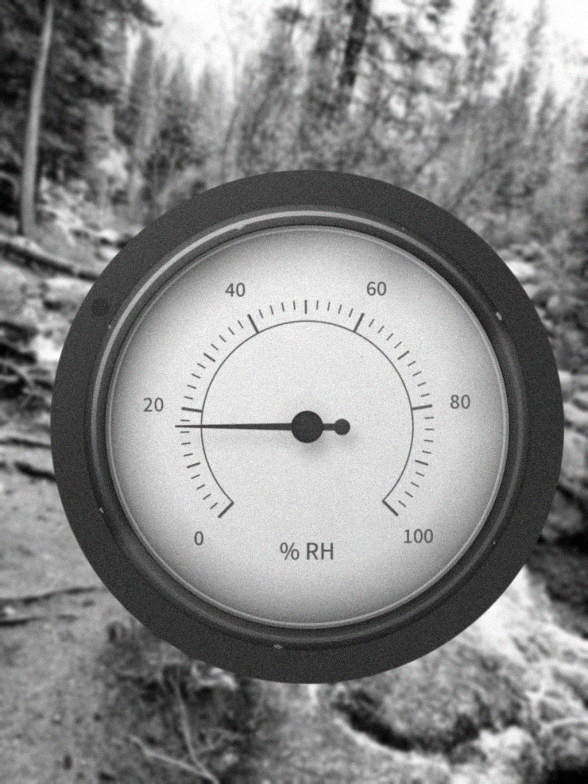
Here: 17 %
